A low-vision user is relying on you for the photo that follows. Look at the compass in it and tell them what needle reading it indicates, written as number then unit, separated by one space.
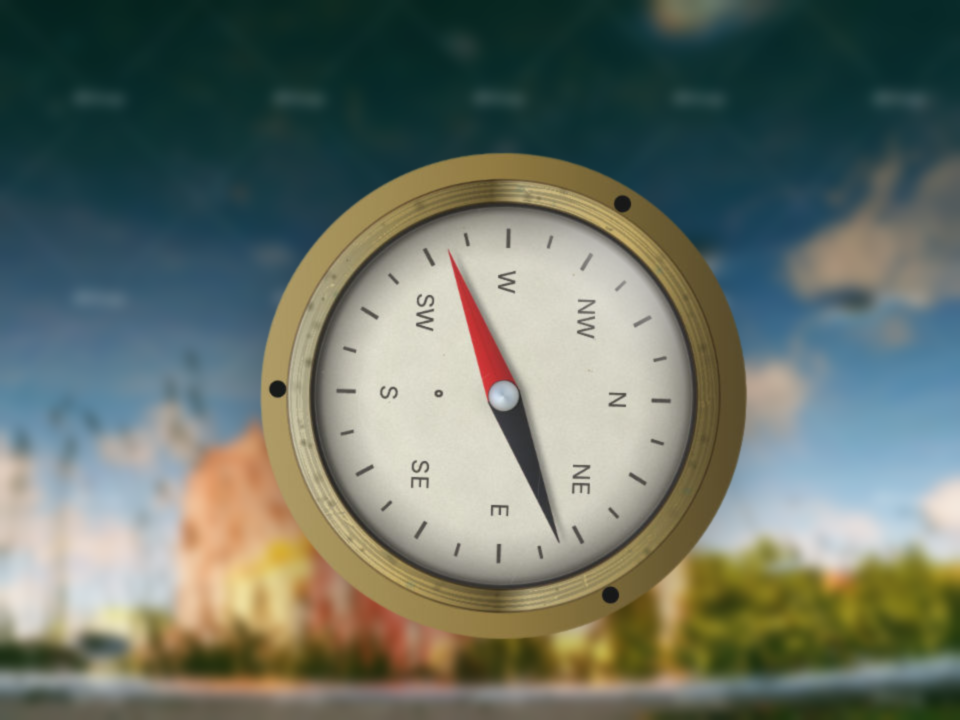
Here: 247.5 °
